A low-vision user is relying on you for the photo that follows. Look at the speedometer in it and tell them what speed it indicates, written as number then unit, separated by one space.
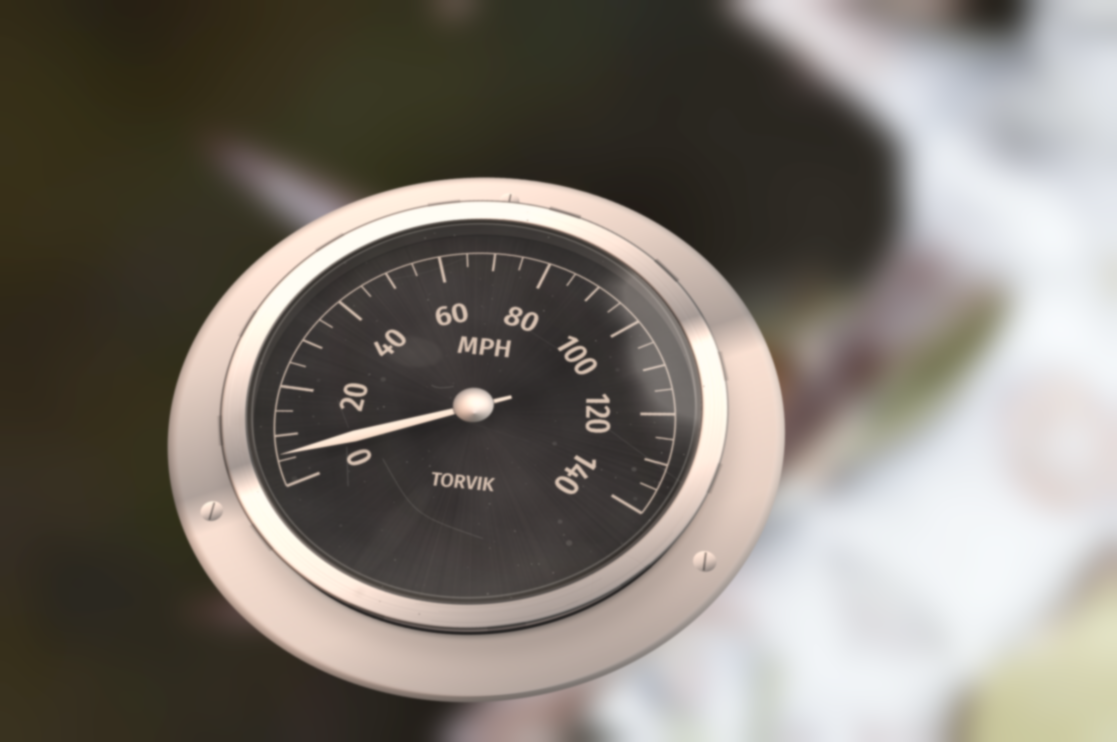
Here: 5 mph
